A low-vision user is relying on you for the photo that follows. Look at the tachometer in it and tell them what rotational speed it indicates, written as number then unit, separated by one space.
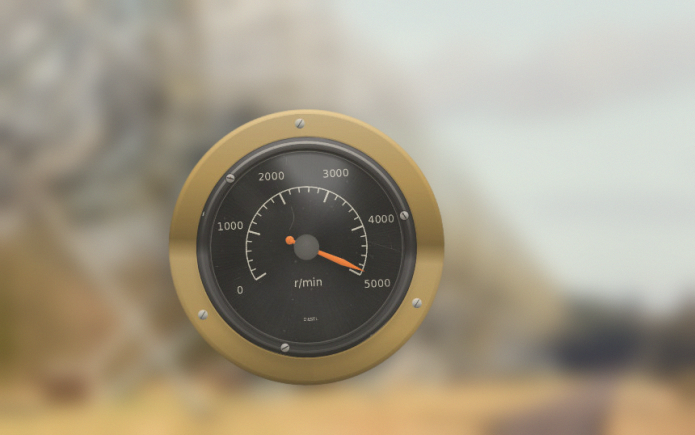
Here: 4900 rpm
